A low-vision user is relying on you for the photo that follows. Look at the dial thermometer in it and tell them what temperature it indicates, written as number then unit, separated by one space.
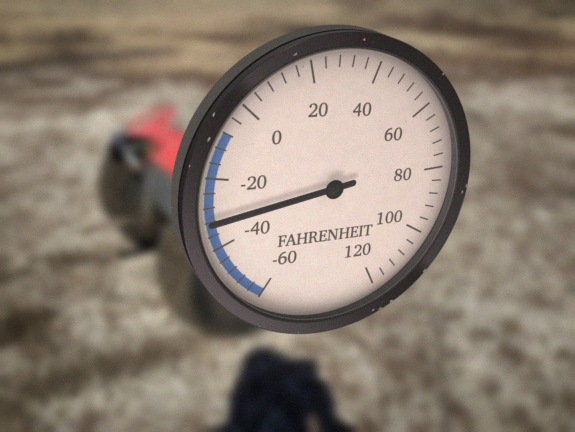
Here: -32 °F
